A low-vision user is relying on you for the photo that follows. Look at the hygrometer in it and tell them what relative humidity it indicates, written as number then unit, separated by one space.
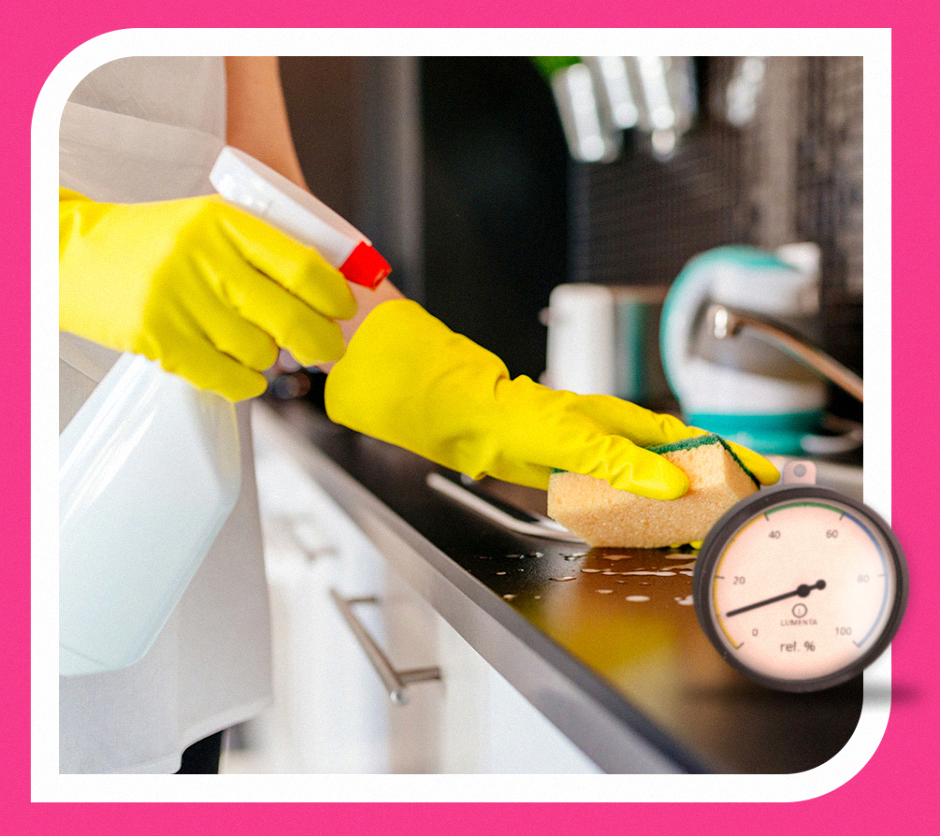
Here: 10 %
